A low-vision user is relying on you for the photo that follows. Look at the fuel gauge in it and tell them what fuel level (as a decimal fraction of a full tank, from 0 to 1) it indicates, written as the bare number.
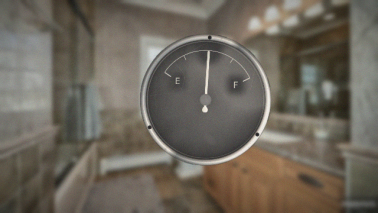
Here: 0.5
